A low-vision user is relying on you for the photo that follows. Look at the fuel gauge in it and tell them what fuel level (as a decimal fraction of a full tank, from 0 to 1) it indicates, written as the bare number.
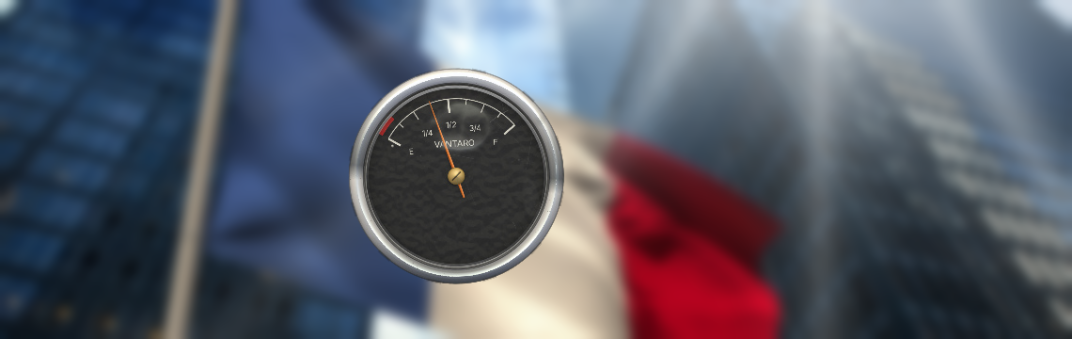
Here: 0.375
